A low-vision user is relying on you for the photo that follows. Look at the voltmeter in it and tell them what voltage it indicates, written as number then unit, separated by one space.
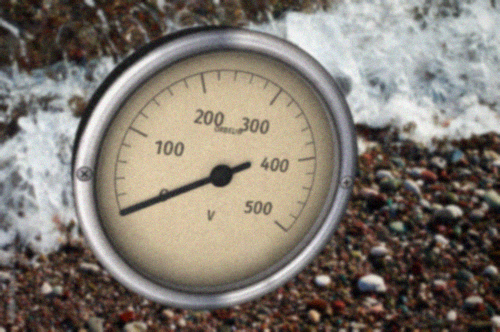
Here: 0 V
